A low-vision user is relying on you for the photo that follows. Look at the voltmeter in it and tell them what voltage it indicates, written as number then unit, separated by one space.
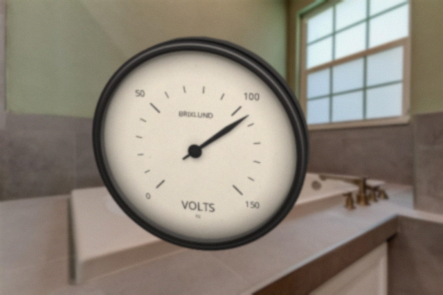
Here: 105 V
